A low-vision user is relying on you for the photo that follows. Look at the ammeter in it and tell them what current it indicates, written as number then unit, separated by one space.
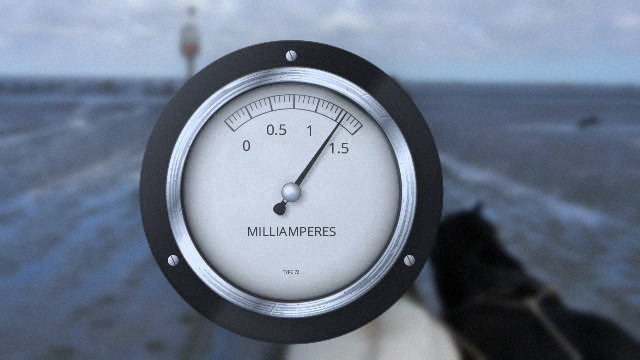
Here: 1.3 mA
